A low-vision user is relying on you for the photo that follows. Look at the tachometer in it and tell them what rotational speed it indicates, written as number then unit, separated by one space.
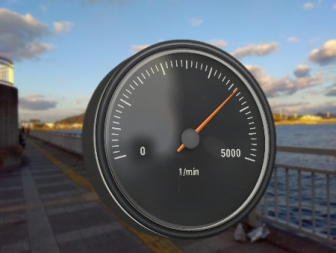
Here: 3600 rpm
